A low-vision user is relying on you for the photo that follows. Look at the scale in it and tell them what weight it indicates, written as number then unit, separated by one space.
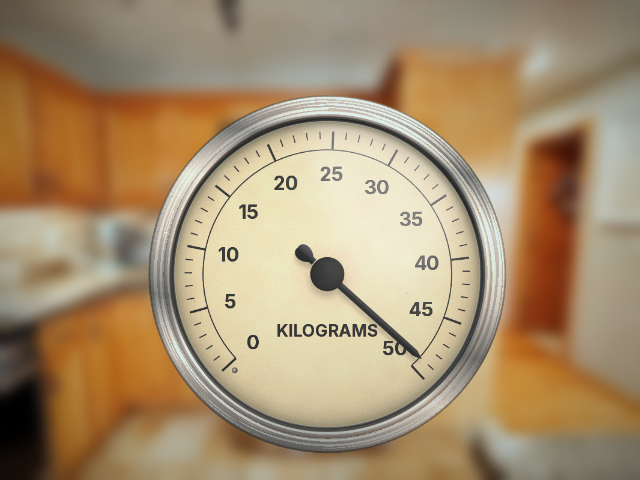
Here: 49 kg
